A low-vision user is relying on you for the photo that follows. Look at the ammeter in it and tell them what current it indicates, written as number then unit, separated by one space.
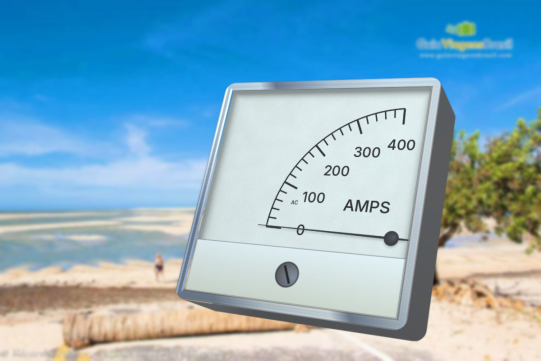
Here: 0 A
